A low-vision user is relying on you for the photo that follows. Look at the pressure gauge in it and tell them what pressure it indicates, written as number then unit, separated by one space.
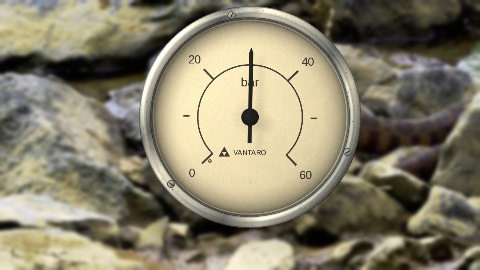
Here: 30 bar
